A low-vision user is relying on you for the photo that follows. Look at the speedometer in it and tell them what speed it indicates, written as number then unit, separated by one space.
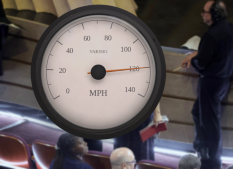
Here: 120 mph
